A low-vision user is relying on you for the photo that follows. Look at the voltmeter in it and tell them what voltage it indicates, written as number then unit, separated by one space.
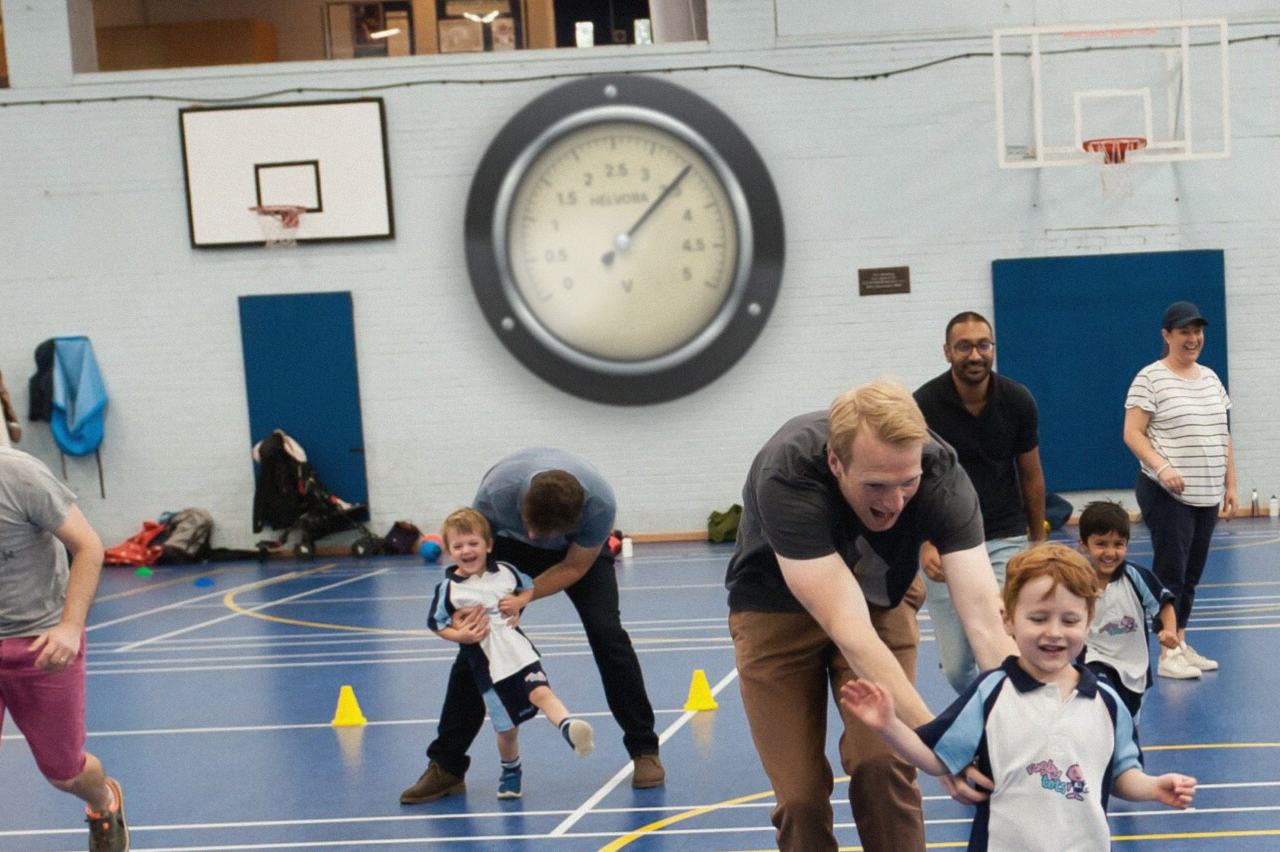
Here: 3.5 V
